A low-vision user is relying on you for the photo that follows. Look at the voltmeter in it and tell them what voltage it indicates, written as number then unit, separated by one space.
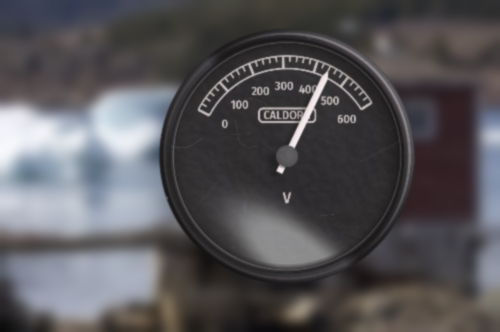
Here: 440 V
